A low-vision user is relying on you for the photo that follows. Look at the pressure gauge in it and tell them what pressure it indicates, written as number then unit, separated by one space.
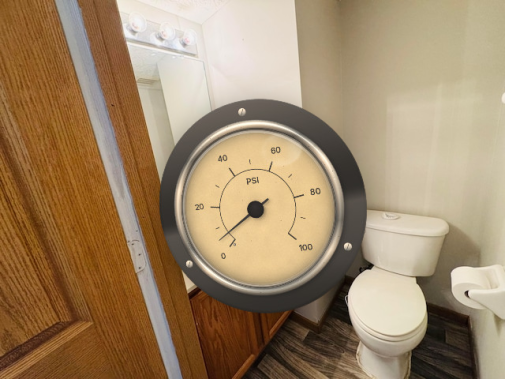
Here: 5 psi
